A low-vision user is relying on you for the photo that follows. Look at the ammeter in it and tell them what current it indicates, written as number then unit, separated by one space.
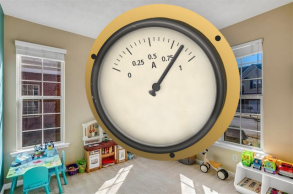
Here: 0.85 A
